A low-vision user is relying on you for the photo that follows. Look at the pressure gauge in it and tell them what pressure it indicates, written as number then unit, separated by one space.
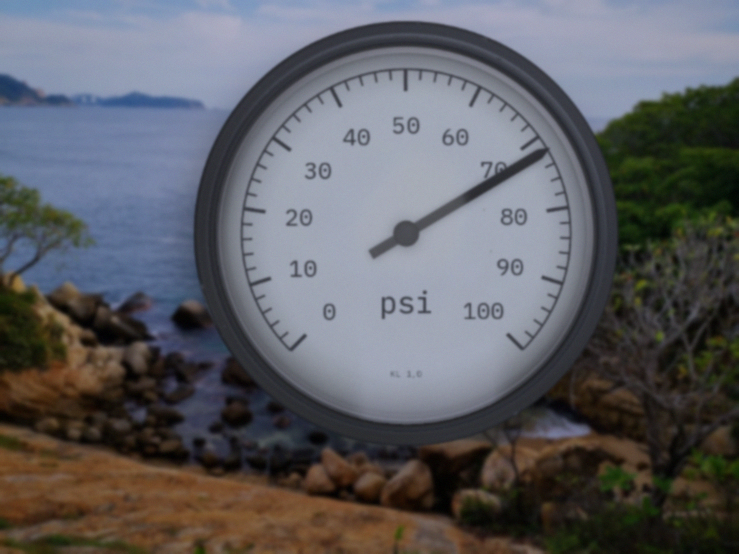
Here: 72 psi
